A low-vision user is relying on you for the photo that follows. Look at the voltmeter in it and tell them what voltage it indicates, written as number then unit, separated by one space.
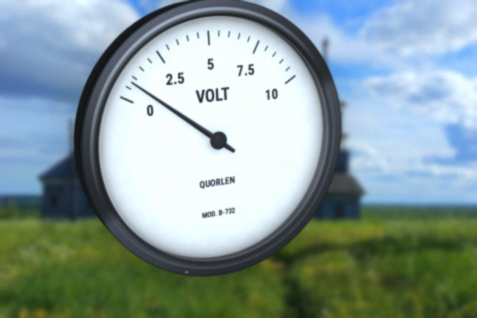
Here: 0.75 V
